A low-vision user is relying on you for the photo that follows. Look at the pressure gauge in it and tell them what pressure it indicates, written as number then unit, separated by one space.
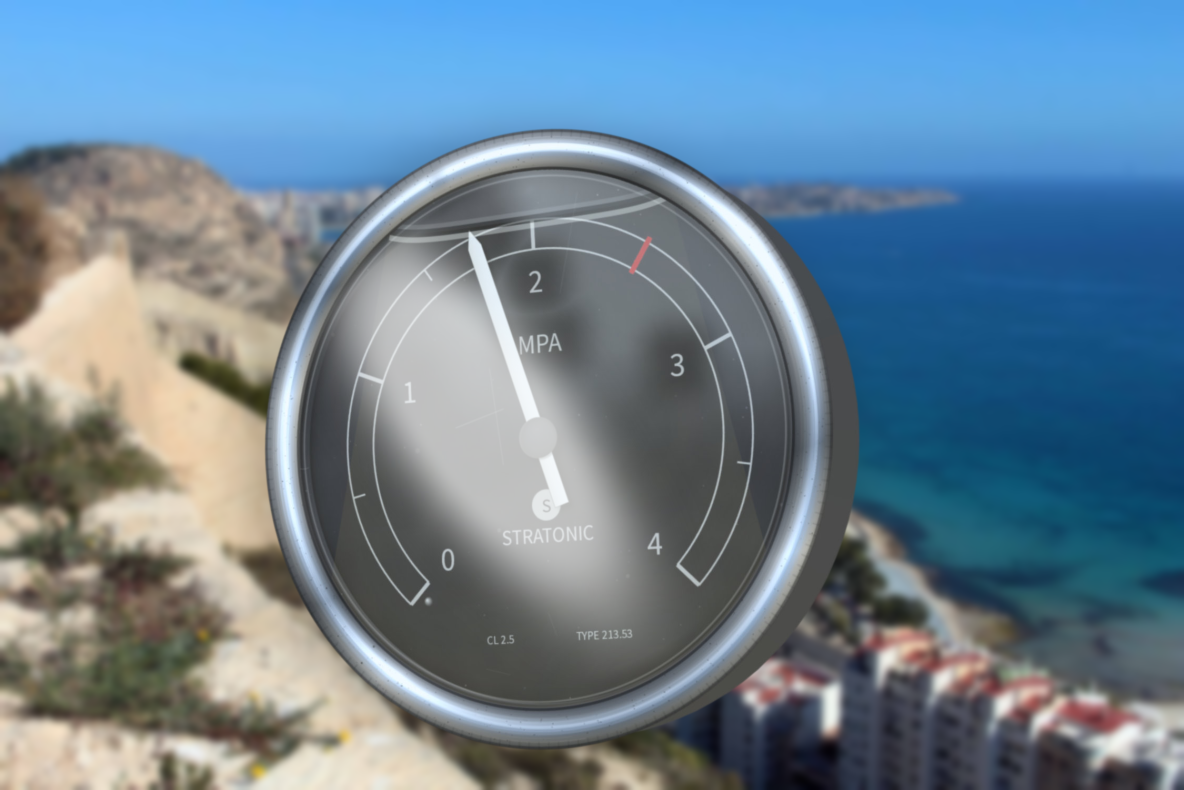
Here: 1.75 MPa
